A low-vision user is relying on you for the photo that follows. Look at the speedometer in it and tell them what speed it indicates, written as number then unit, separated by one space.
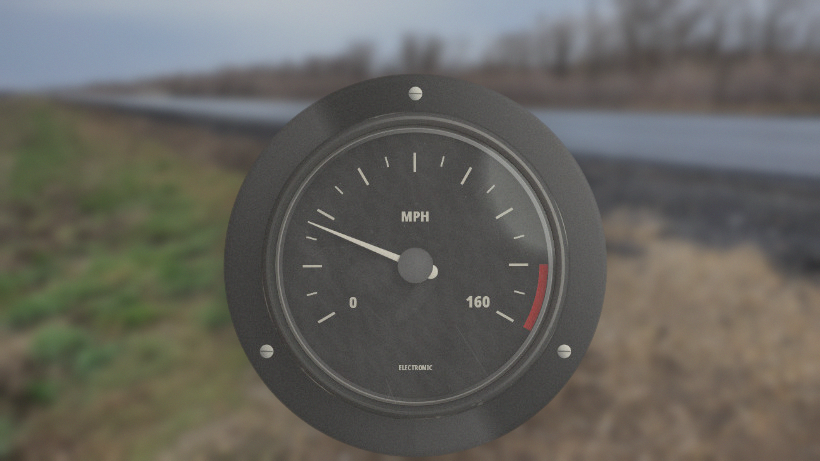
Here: 35 mph
